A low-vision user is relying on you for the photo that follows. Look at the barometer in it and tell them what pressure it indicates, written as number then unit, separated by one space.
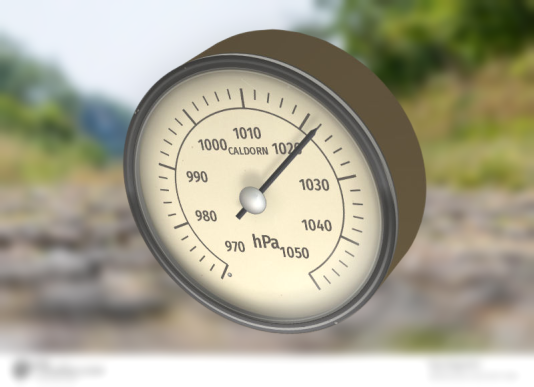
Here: 1022 hPa
